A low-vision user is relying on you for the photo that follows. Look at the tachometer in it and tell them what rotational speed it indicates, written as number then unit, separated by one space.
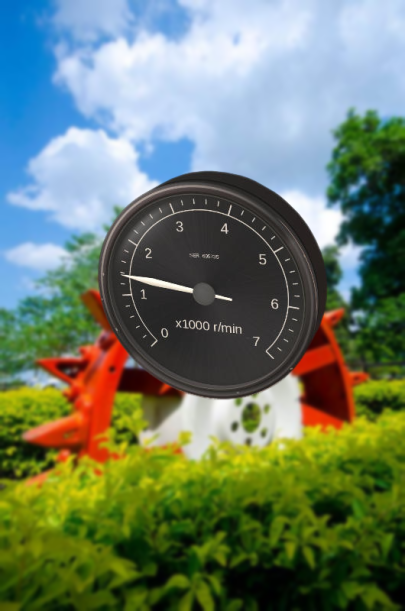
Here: 1400 rpm
